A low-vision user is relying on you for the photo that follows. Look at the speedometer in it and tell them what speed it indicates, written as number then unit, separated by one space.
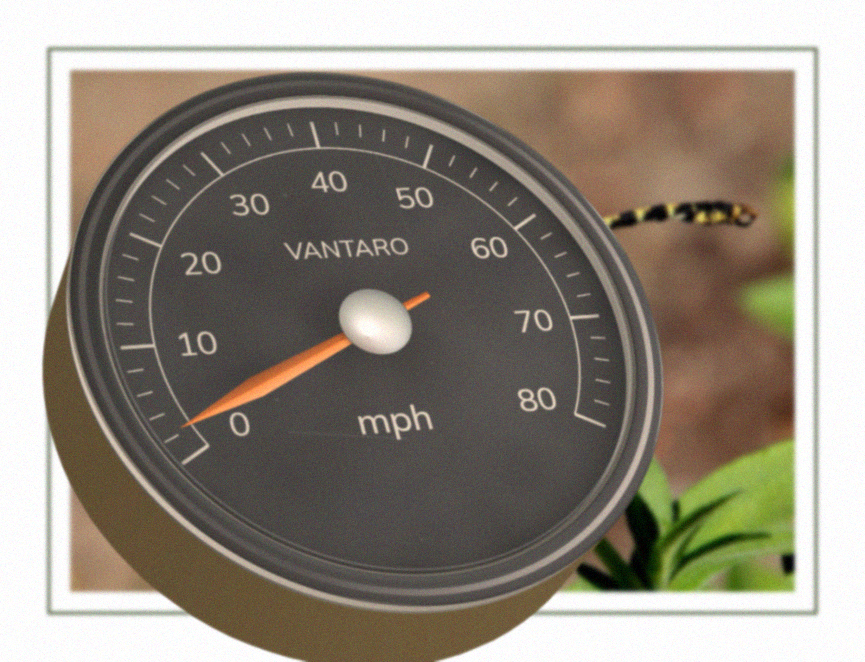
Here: 2 mph
